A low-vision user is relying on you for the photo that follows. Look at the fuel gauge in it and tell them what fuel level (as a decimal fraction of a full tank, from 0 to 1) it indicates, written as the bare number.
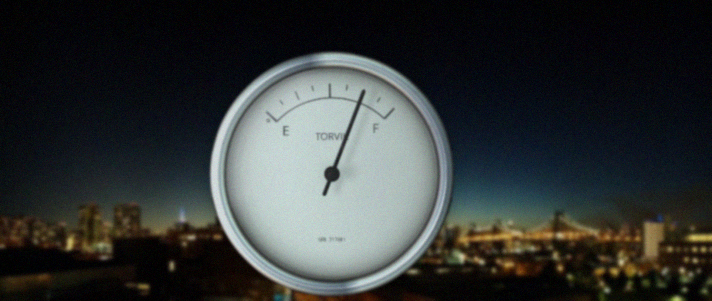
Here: 0.75
